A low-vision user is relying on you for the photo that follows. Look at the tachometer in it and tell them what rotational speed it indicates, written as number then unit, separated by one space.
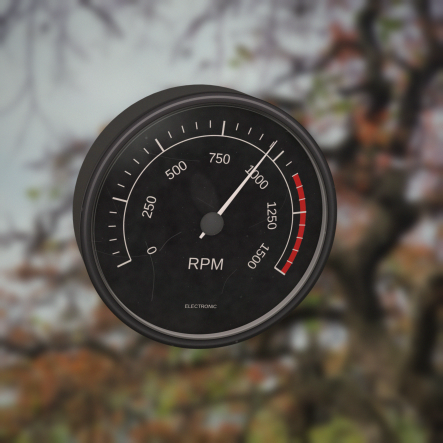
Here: 950 rpm
